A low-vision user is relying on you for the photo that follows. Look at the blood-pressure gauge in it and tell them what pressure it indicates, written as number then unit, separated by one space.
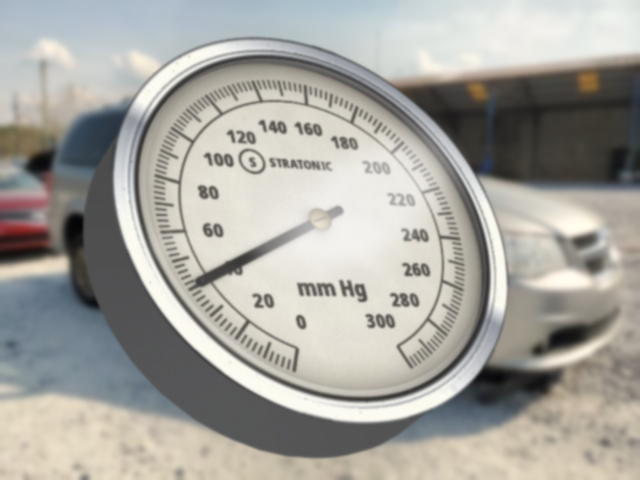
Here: 40 mmHg
